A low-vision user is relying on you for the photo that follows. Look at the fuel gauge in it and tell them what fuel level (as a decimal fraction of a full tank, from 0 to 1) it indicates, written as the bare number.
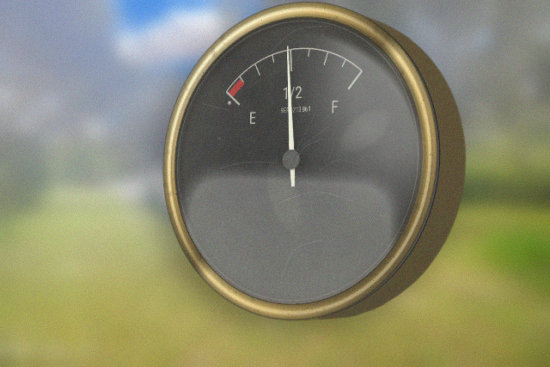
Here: 0.5
